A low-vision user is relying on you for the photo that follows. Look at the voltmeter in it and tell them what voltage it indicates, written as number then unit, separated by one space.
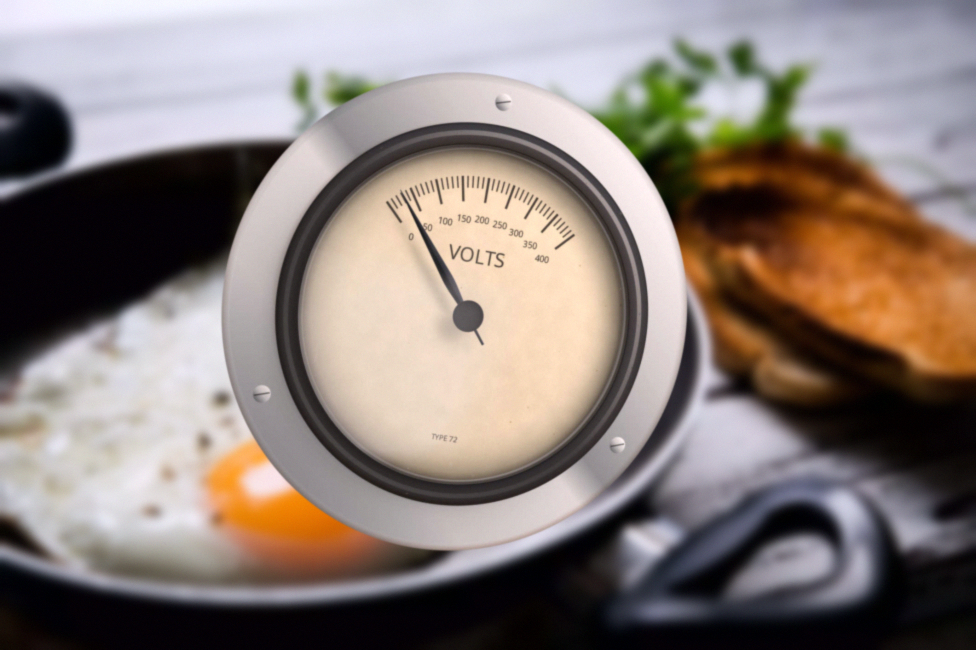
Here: 30 V
